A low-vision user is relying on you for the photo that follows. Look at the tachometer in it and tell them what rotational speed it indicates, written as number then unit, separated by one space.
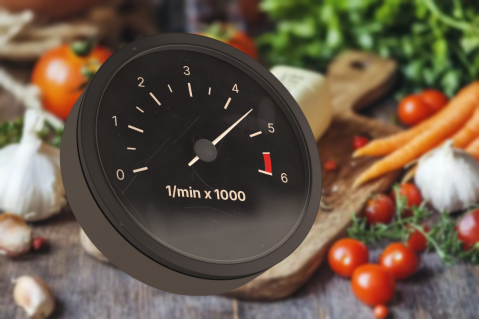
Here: 4500 rpm
